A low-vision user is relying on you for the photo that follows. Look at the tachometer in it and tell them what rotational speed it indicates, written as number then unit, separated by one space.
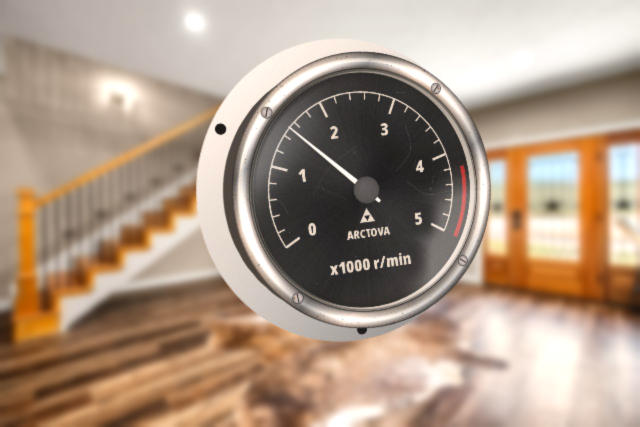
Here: 1500 rpm
